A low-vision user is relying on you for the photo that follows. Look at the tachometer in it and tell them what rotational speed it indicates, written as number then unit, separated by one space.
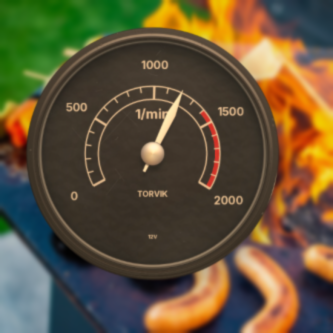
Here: 1200 rpm
